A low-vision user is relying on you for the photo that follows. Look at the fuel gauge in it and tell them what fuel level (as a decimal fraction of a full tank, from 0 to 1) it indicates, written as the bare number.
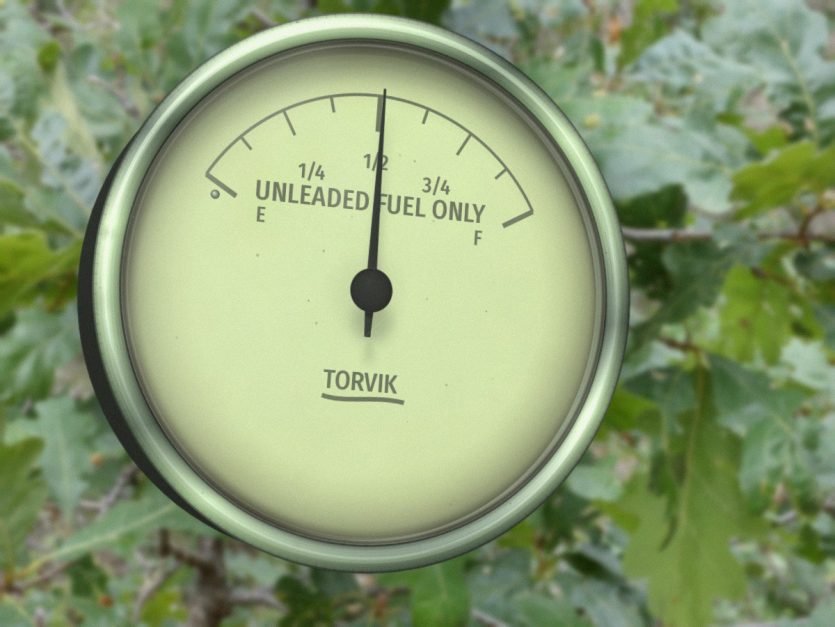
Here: 0.5
